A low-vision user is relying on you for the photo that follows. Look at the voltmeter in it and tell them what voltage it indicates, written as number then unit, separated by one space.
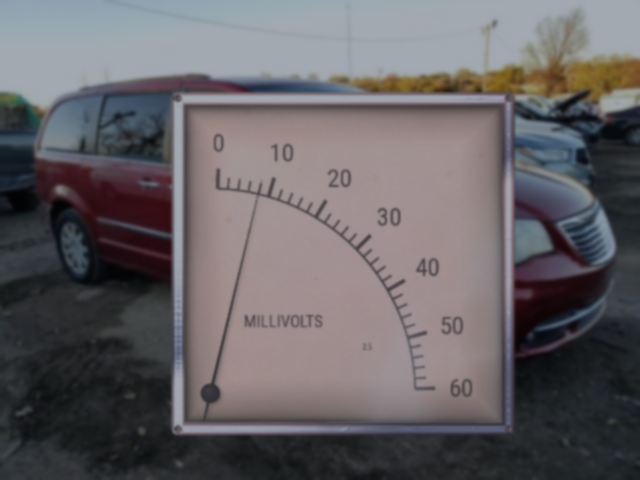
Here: 8 mV
